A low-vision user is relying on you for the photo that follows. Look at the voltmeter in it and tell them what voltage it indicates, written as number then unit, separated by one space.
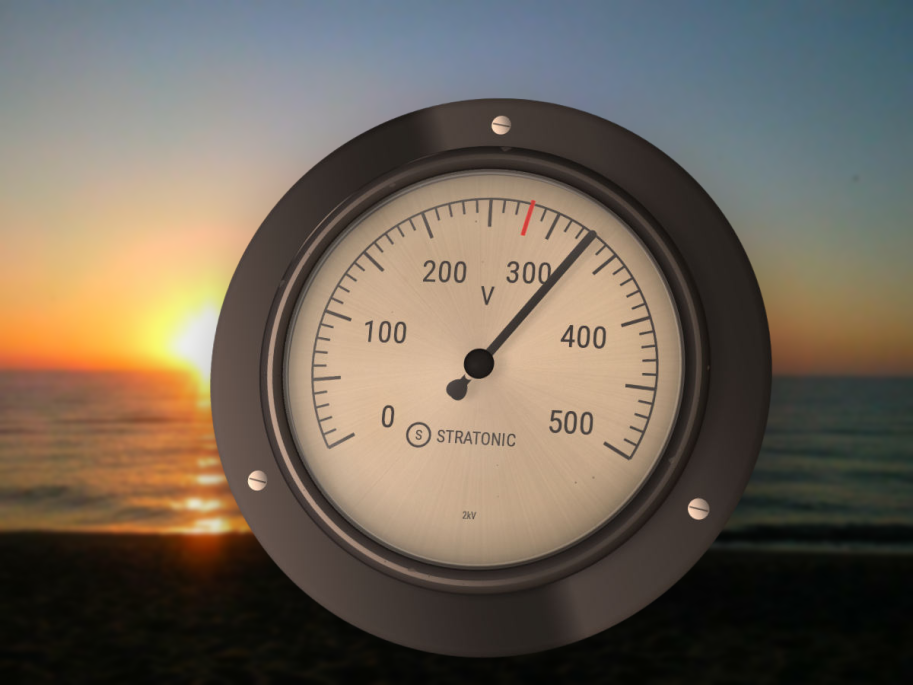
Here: 330 V
